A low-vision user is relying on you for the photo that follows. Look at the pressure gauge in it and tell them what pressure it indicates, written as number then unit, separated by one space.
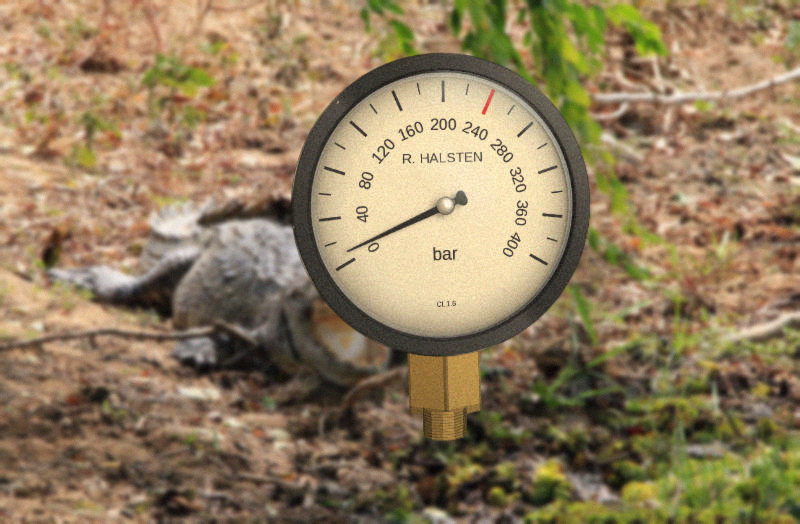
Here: 10 bar
